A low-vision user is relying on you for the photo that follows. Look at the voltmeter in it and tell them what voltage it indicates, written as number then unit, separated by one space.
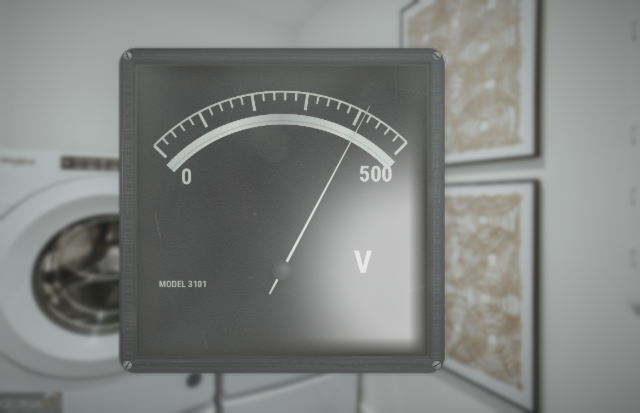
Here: 410 V
